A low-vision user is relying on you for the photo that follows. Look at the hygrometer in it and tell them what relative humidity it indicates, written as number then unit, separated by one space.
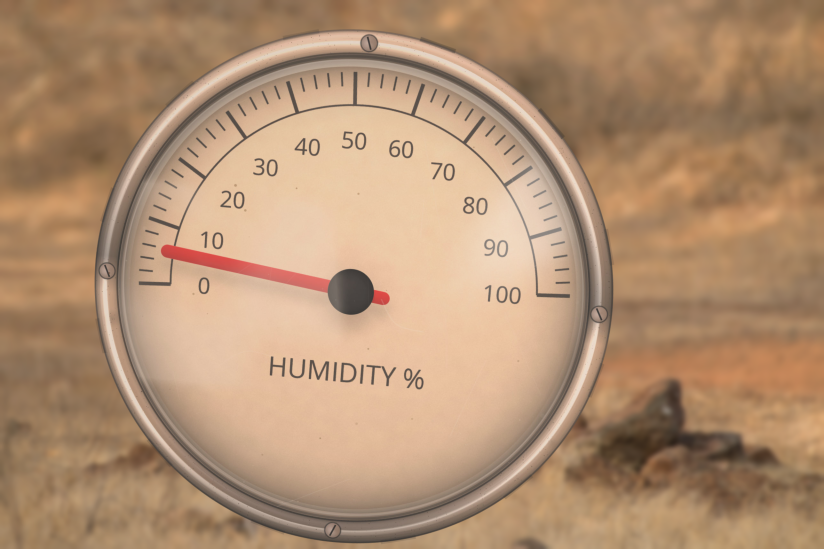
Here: 6 %
